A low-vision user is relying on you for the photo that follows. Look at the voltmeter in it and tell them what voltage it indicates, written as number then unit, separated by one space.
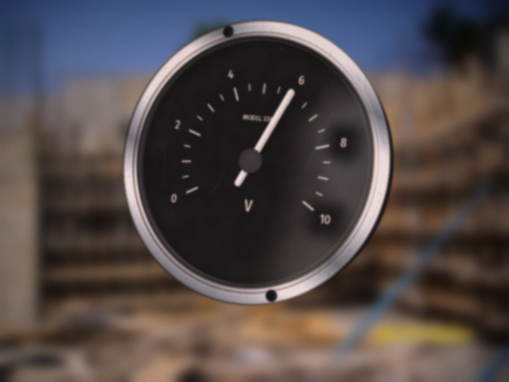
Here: 6 V
